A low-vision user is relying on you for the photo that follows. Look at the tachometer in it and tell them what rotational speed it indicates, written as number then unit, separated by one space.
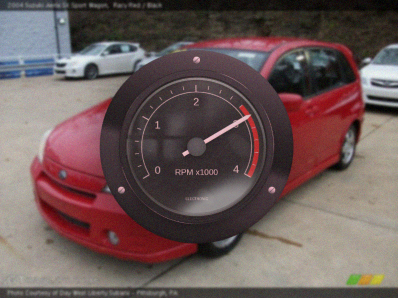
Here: 3000 rpm
